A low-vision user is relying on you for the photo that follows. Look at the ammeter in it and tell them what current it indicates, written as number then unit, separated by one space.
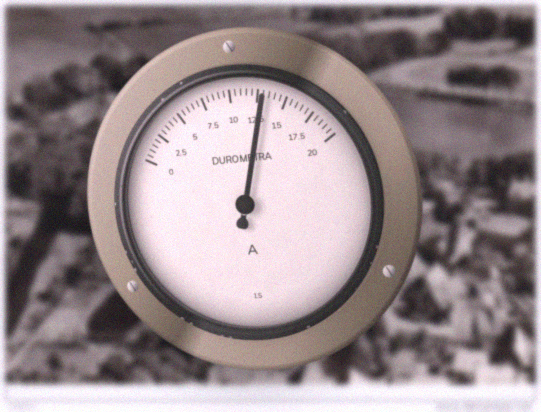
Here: 13 A
